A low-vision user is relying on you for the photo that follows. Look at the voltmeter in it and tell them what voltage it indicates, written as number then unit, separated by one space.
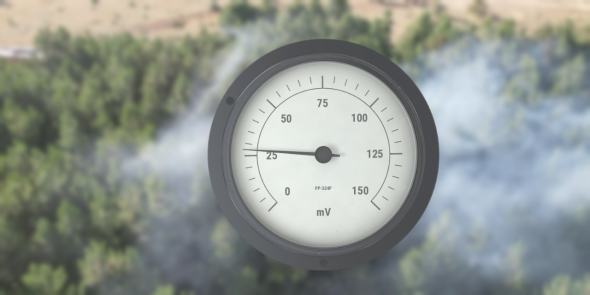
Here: 27.5 mV
